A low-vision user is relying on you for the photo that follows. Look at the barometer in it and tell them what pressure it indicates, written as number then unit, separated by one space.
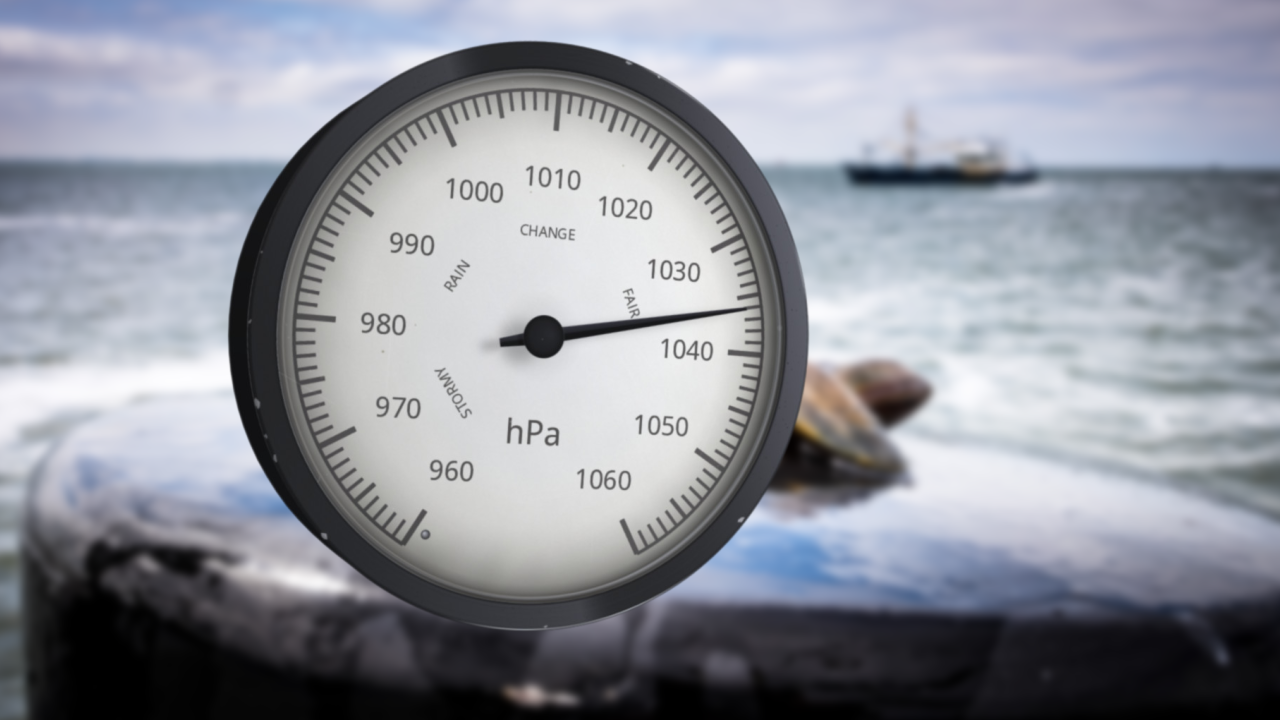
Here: 1036 hPa
